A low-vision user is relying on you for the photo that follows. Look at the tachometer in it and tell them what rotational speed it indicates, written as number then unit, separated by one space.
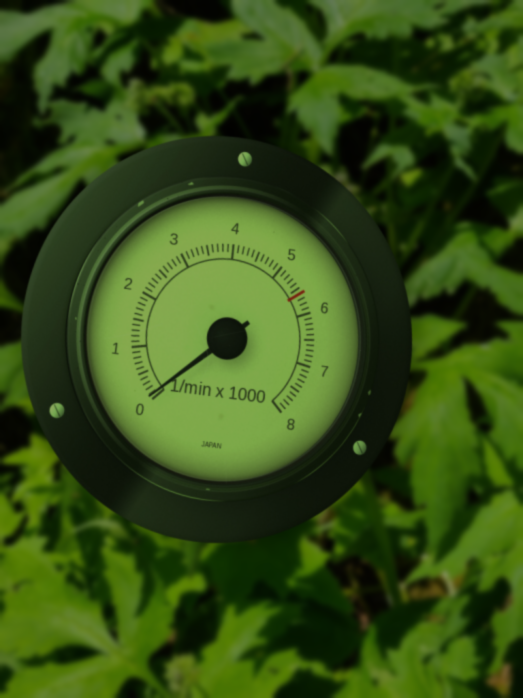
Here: 100 rpm
